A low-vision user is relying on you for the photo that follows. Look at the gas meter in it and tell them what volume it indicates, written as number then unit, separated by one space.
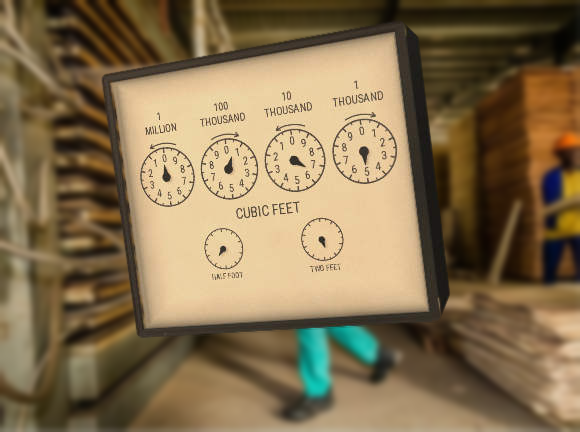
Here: 6500 ft³
